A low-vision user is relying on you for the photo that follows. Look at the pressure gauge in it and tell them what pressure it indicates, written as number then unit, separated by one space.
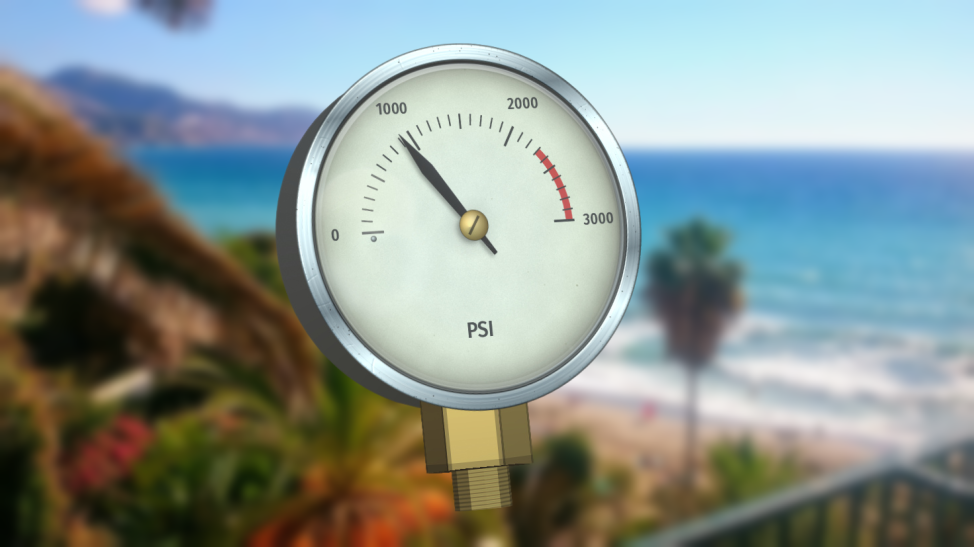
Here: 900 psi
